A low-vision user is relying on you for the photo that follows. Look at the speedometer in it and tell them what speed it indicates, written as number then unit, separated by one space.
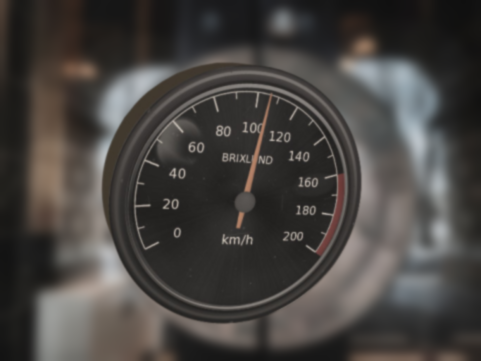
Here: 105 km/h
